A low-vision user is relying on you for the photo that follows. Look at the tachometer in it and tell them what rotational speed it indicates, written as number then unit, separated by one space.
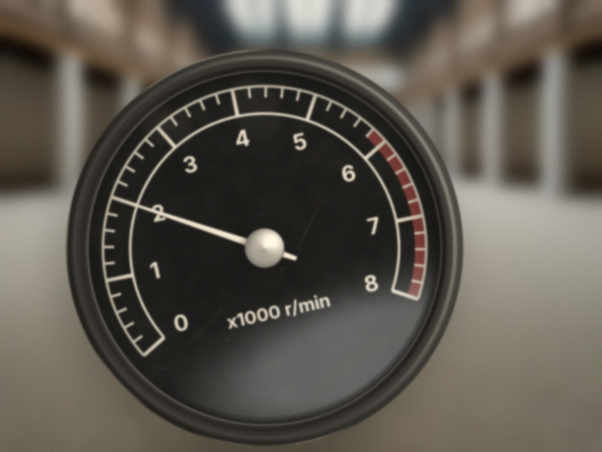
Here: 2000 rpm
